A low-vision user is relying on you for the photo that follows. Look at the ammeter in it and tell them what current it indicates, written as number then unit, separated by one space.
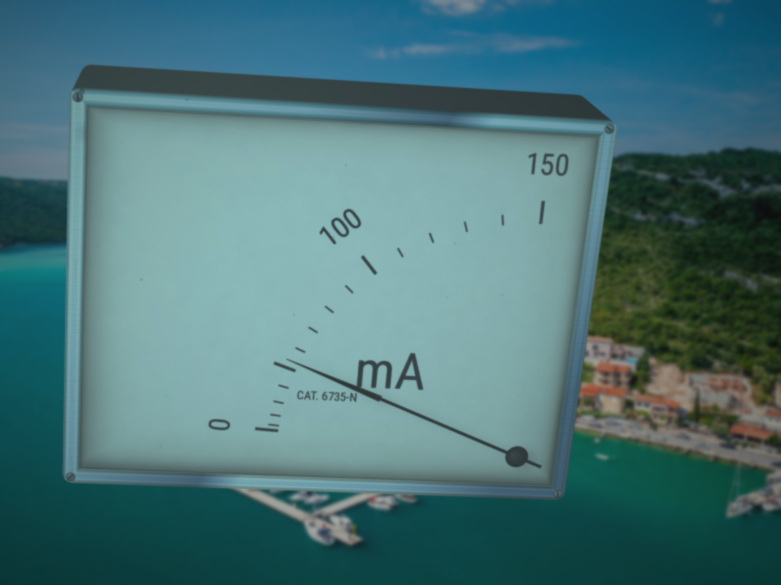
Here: 55 mA
